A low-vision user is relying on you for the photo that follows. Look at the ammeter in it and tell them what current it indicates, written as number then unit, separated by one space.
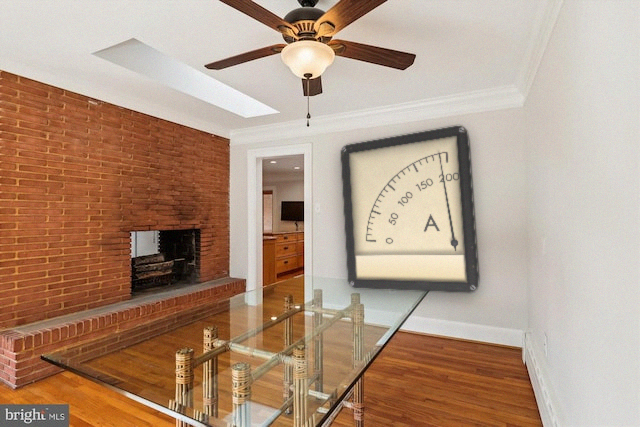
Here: 190 A
